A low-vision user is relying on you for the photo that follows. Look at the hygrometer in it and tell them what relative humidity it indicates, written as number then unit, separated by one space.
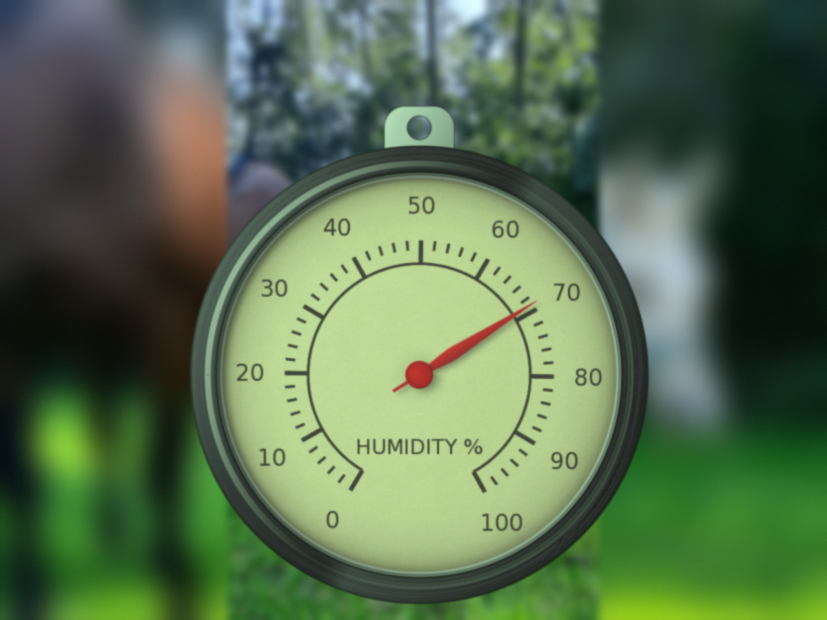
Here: 69 %
